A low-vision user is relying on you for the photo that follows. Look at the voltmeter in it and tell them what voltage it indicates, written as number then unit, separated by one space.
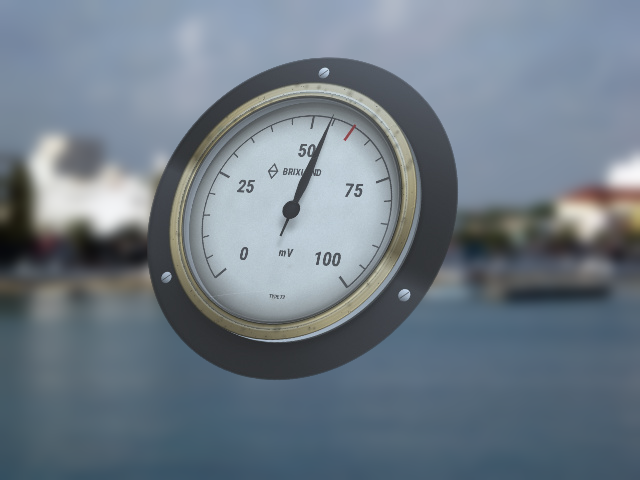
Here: 55 mV
